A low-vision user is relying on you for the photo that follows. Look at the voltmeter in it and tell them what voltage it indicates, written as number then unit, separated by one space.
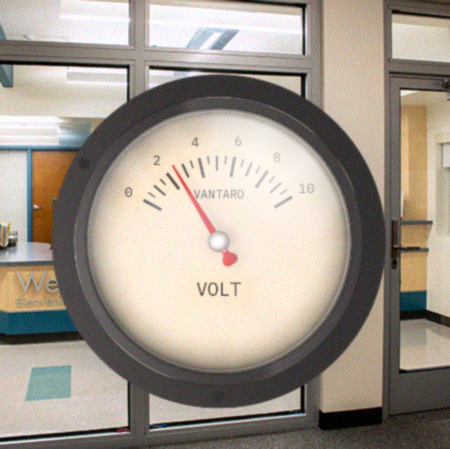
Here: 2.5 V
